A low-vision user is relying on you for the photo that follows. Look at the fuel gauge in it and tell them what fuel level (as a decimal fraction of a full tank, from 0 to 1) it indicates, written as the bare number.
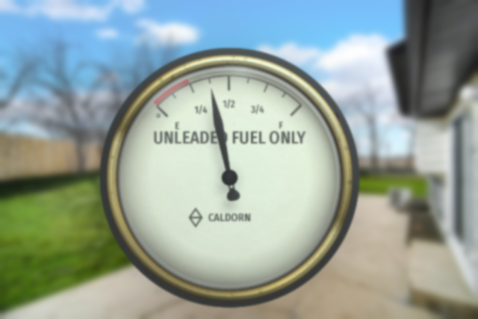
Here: 0.375
